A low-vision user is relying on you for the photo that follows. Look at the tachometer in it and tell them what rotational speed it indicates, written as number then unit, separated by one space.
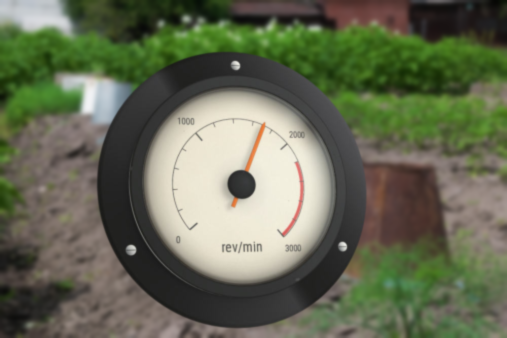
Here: 1700 rpm
